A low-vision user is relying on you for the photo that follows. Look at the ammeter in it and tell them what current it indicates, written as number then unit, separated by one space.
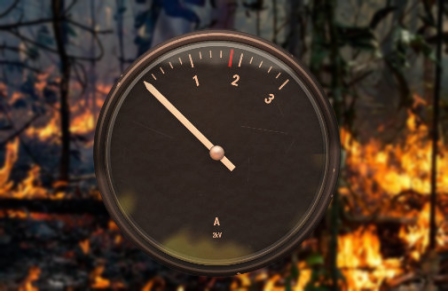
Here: 0 A
